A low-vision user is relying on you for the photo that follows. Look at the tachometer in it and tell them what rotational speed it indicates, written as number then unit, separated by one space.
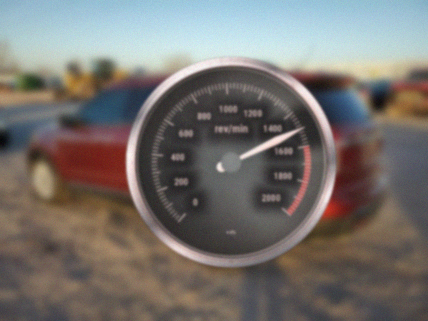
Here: 1500 rpm
